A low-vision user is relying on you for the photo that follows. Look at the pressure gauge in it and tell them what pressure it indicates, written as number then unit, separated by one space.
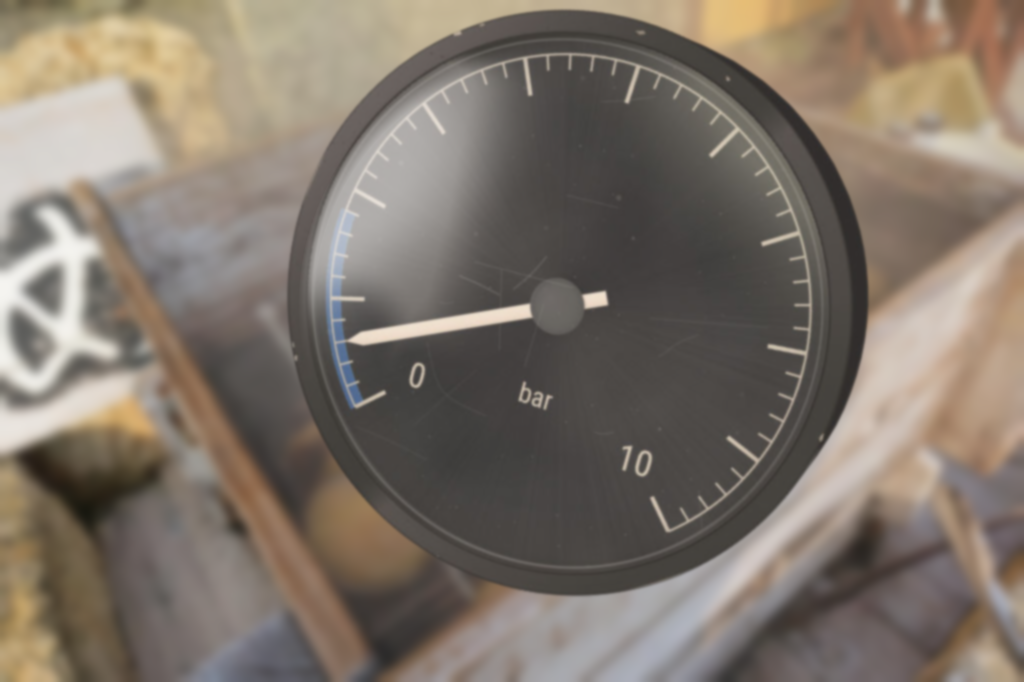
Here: 0.6 bar
